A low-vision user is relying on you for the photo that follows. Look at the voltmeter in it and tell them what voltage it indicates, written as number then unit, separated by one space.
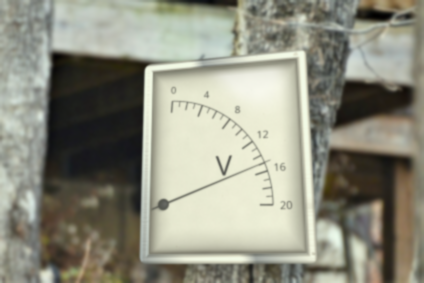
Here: 15 V
